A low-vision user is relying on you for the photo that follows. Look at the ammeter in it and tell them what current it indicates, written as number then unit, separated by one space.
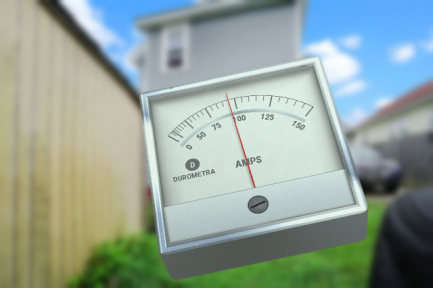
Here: 95 A
